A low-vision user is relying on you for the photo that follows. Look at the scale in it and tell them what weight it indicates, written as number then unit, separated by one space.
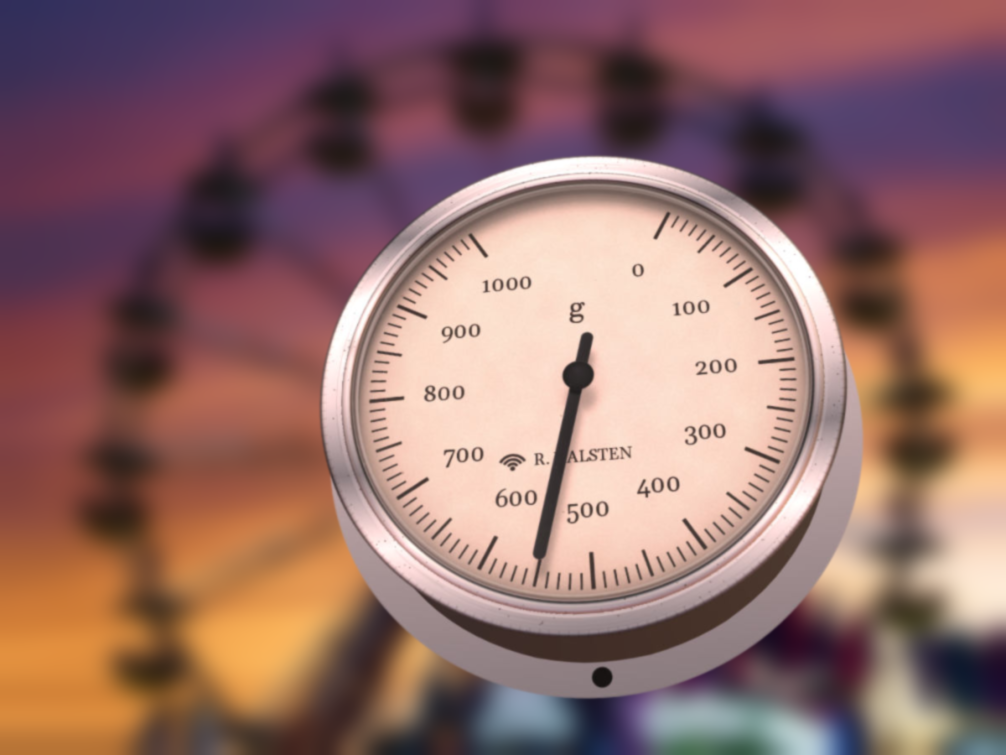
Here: 550 g
